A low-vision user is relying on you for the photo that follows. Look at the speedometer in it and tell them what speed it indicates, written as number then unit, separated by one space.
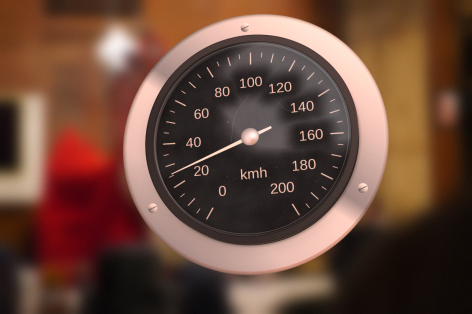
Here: 25 km/h
